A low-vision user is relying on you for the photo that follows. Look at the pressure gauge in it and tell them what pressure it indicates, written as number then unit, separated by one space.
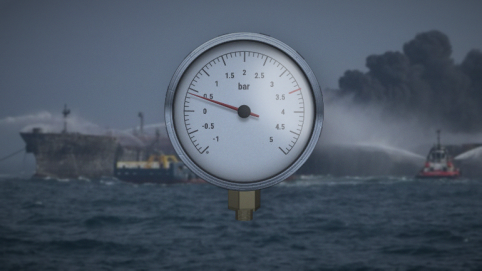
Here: 0.4 bar
